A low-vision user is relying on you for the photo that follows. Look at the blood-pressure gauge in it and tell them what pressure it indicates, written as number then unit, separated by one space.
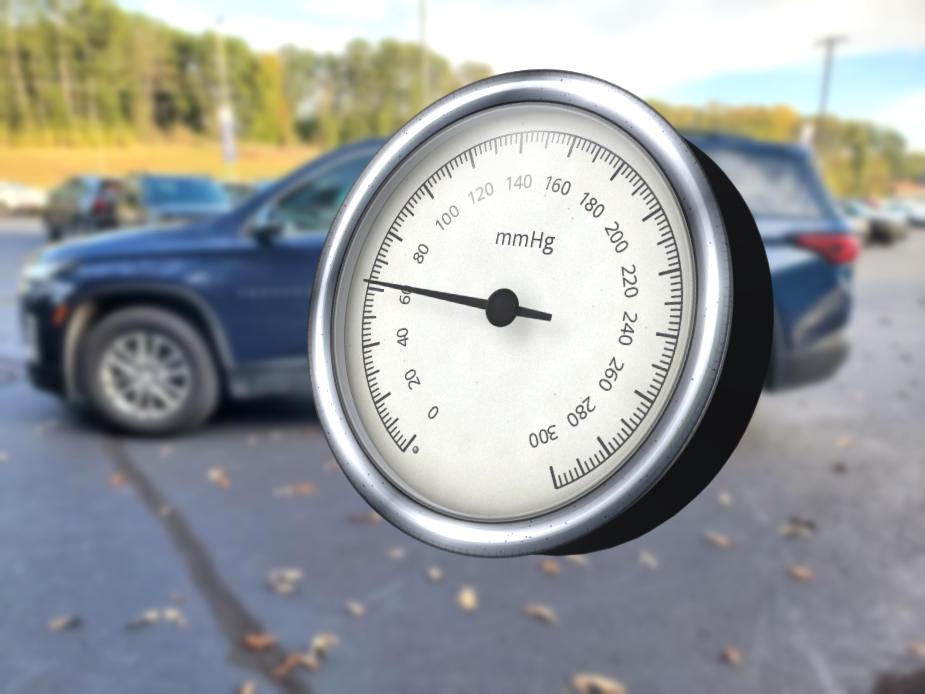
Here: 62 mmHg
